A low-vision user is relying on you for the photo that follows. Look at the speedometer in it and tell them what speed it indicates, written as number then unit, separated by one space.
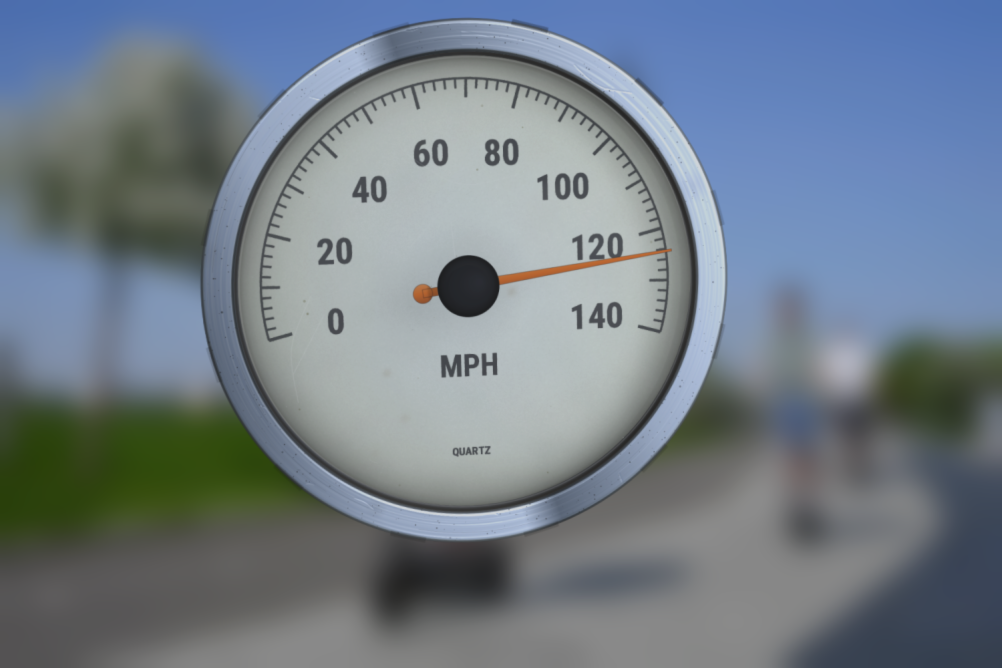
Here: 124 mph
